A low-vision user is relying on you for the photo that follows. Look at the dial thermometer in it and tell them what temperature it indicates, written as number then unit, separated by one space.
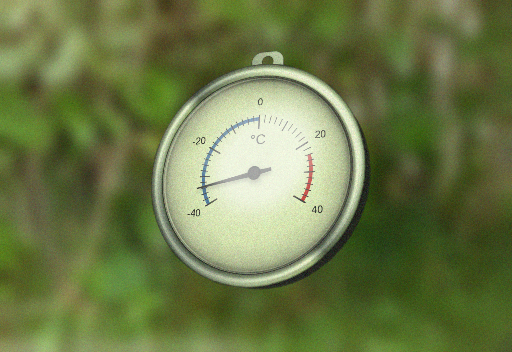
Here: -34 °C
